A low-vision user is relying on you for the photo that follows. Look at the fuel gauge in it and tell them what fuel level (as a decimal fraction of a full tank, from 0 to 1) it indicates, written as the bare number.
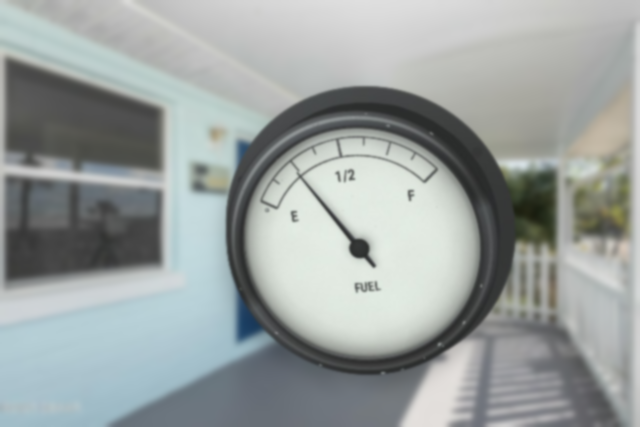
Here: 0.25
